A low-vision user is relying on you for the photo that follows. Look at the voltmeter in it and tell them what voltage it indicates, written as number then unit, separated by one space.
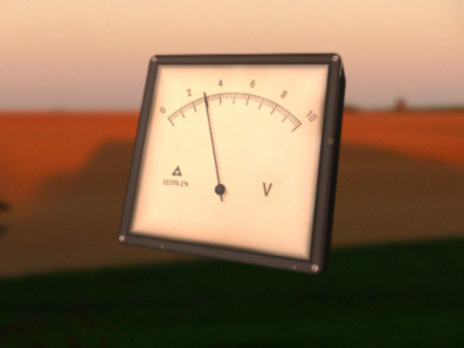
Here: 3 V
